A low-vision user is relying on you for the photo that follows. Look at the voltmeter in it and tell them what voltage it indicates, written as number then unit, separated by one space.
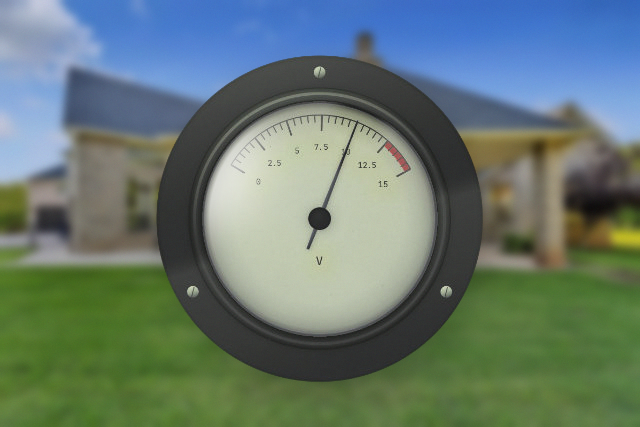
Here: 10 V
